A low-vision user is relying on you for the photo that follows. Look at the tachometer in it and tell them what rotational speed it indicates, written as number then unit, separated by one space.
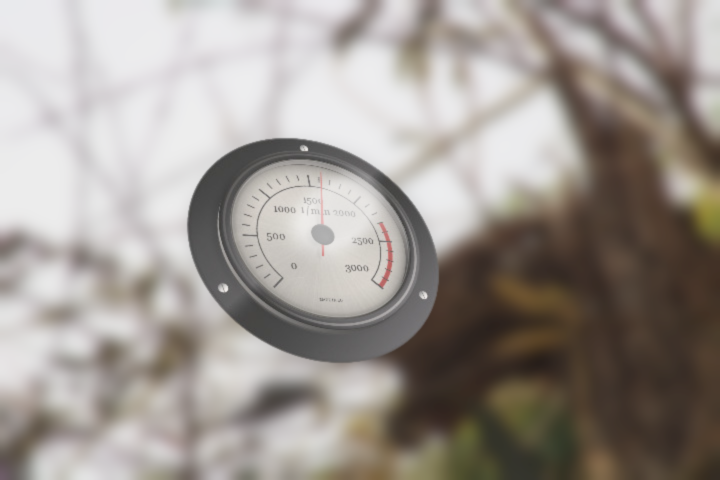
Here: 1600 rpm
